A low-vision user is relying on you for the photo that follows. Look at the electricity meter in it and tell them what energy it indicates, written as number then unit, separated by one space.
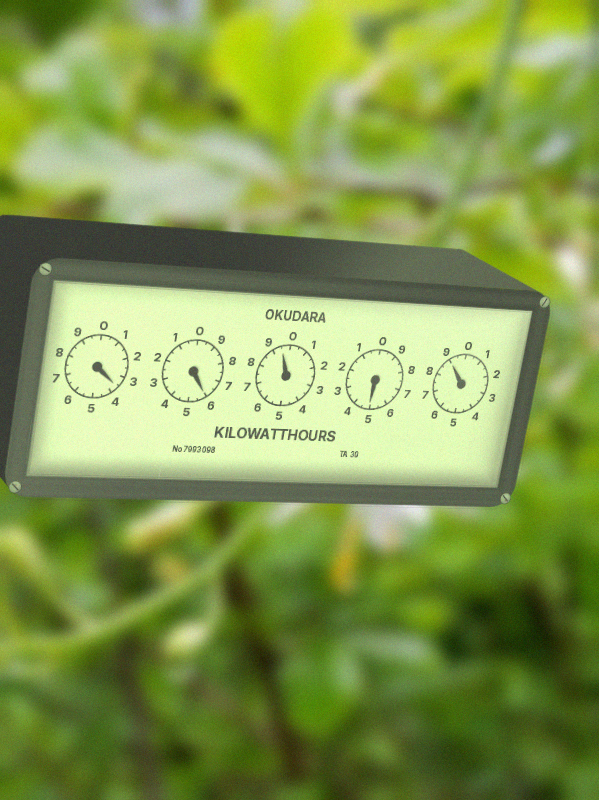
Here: 35949 kWh
